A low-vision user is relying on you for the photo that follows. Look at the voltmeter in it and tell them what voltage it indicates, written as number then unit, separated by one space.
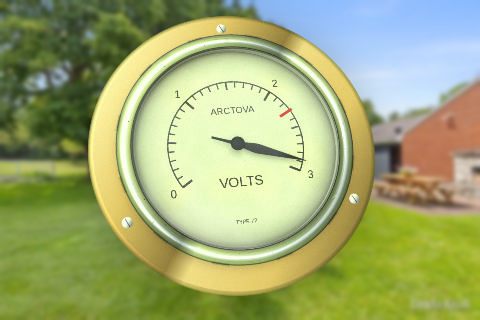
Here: 2.9 V
